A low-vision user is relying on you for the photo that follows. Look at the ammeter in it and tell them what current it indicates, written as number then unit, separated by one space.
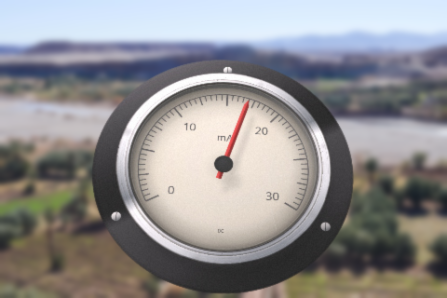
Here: 17 mA
